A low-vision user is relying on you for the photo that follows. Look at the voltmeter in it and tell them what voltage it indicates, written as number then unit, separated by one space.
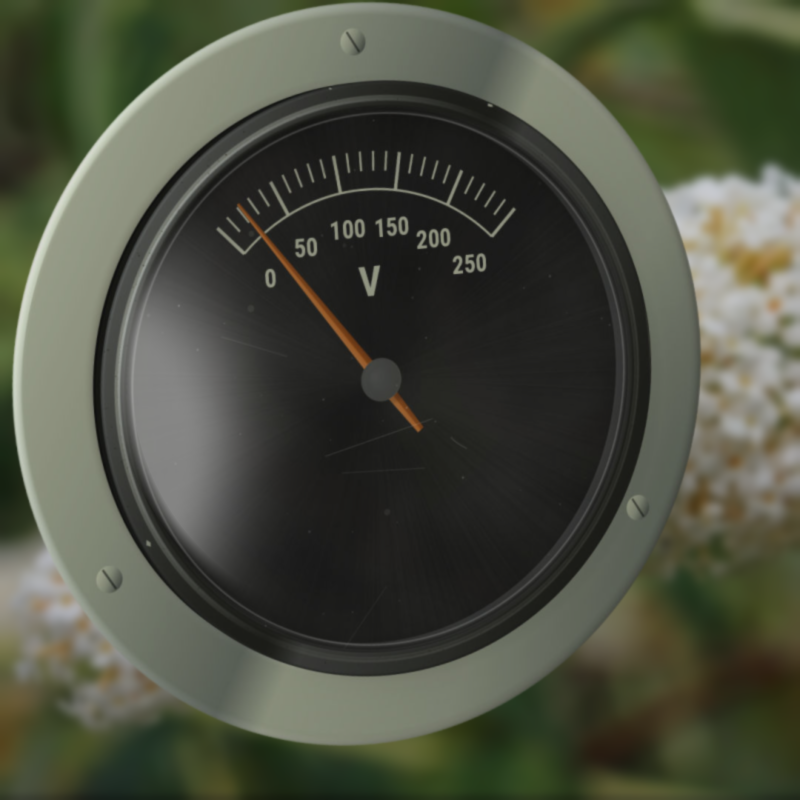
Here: 20 V
